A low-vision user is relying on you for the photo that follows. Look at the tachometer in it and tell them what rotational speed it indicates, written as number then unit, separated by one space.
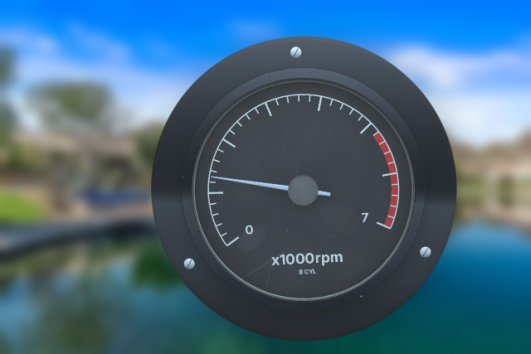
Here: 1300 rpm
